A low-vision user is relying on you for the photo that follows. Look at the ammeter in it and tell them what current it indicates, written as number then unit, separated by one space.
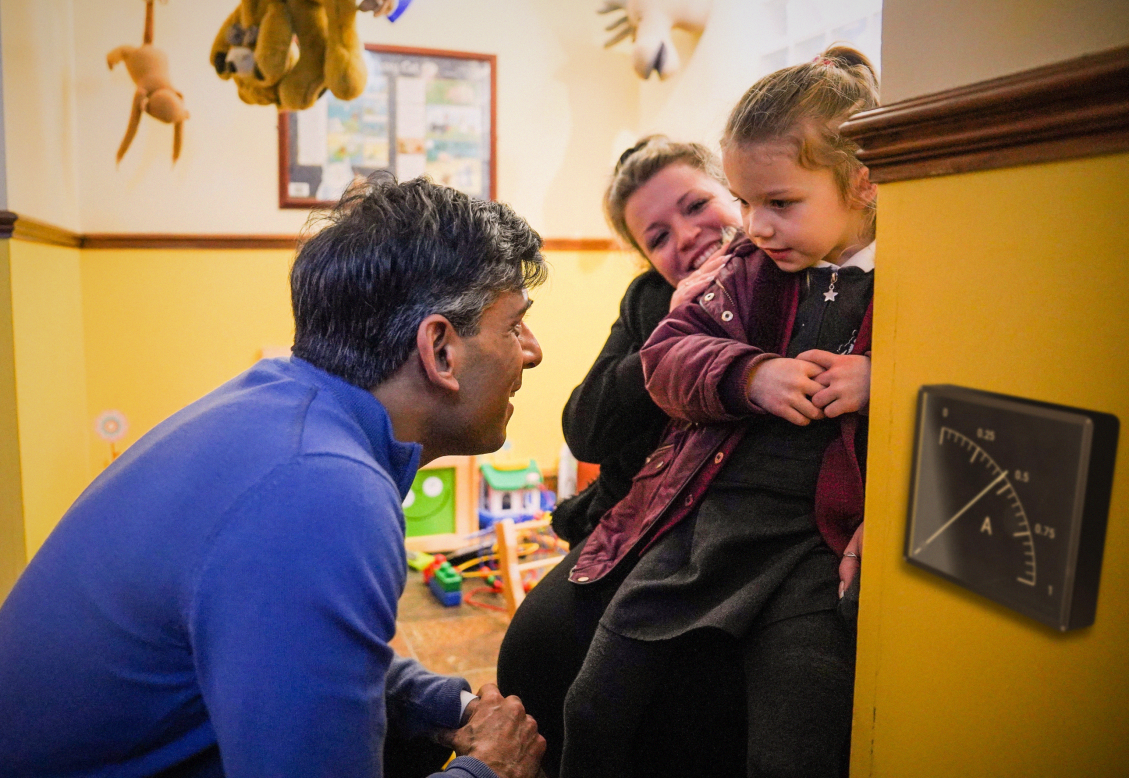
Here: 0.45 A
